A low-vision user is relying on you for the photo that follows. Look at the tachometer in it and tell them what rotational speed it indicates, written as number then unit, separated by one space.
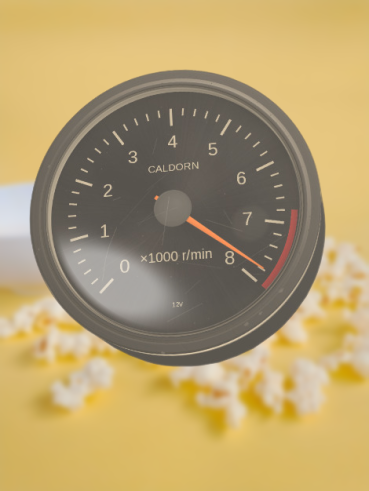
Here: 7800 rpm
